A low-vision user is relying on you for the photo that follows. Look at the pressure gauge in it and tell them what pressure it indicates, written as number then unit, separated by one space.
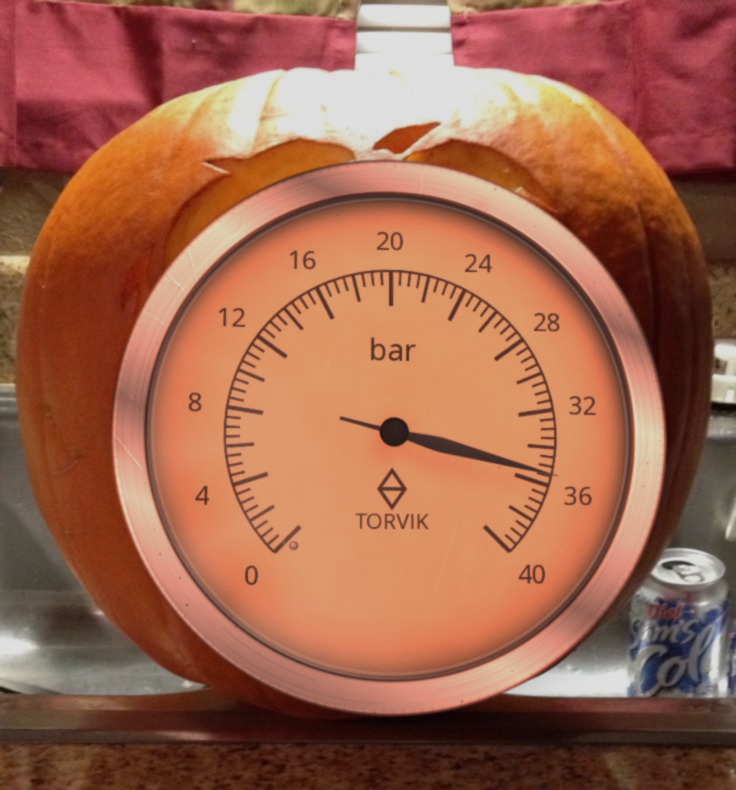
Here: 35.5 bar
